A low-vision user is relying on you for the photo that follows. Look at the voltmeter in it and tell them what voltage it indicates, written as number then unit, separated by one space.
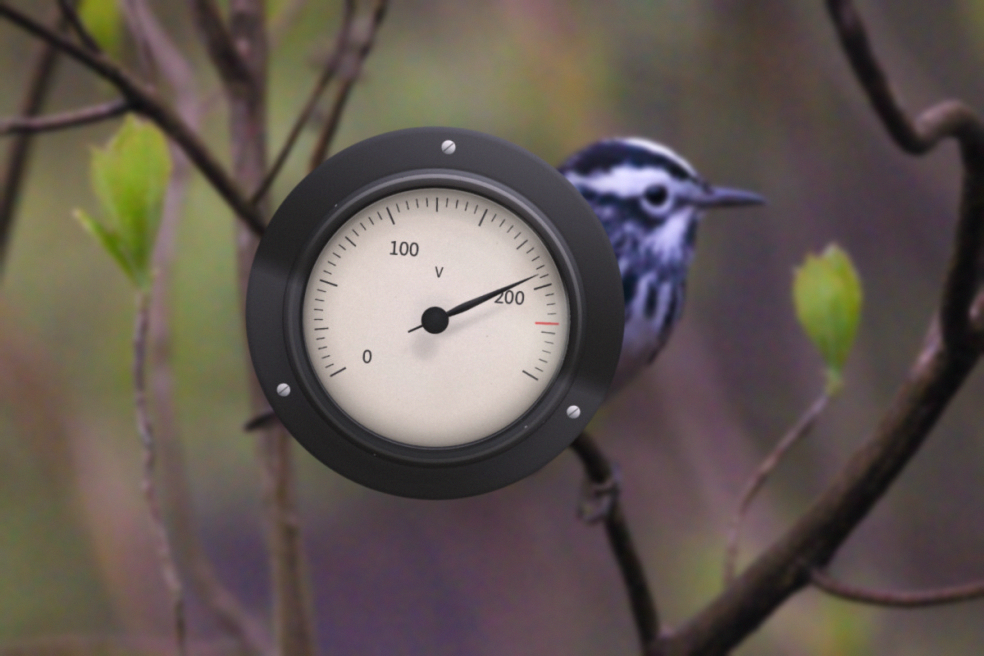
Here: 192.5 V
